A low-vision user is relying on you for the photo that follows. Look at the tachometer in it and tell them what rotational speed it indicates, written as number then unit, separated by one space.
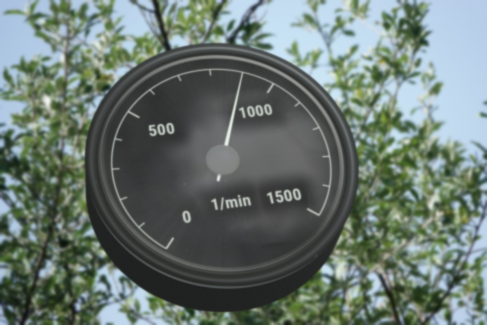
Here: 900 rpm
